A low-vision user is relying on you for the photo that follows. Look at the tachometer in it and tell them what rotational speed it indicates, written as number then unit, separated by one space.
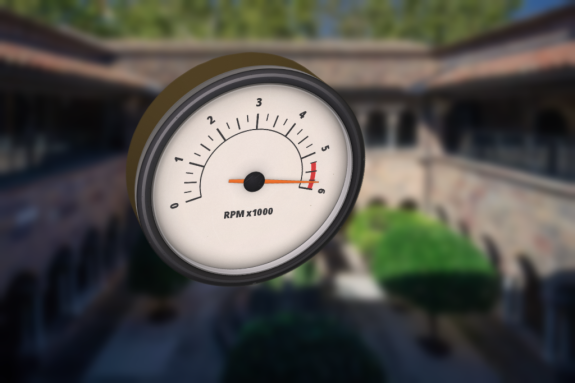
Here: 5750 rpm
